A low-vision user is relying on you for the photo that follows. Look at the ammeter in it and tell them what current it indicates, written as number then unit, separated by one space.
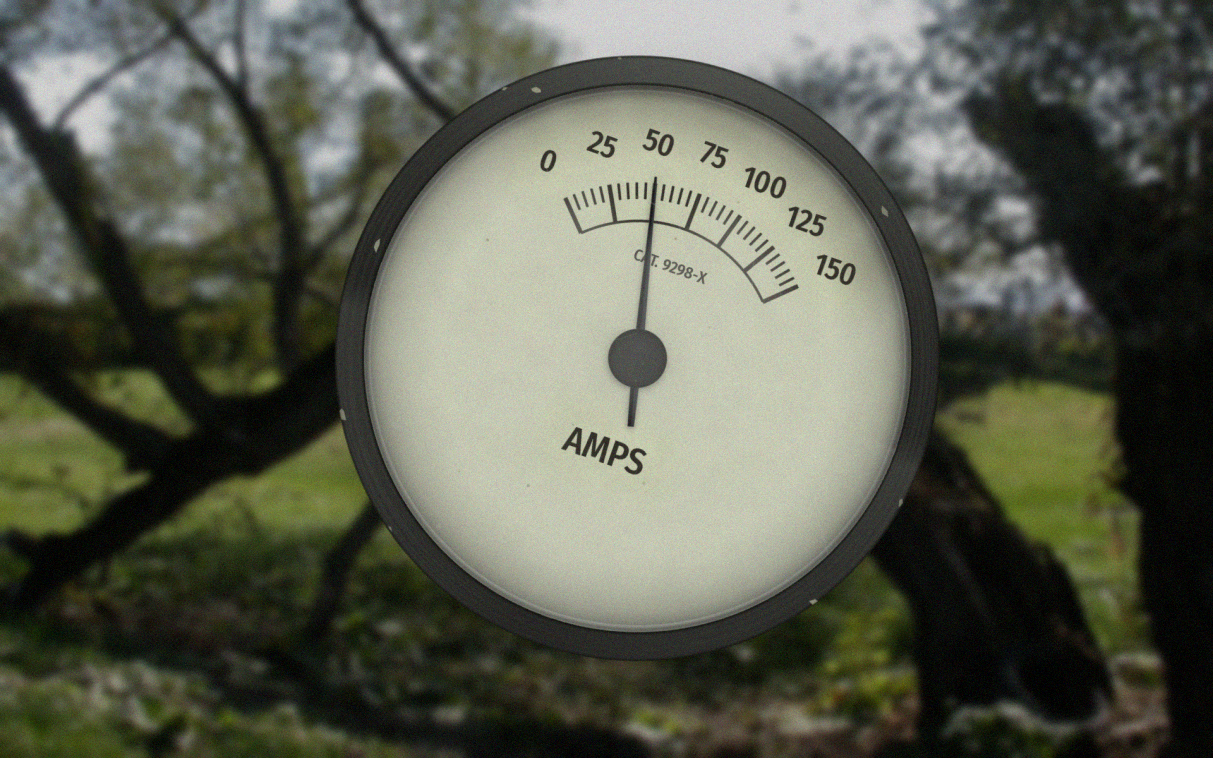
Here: 50 A
